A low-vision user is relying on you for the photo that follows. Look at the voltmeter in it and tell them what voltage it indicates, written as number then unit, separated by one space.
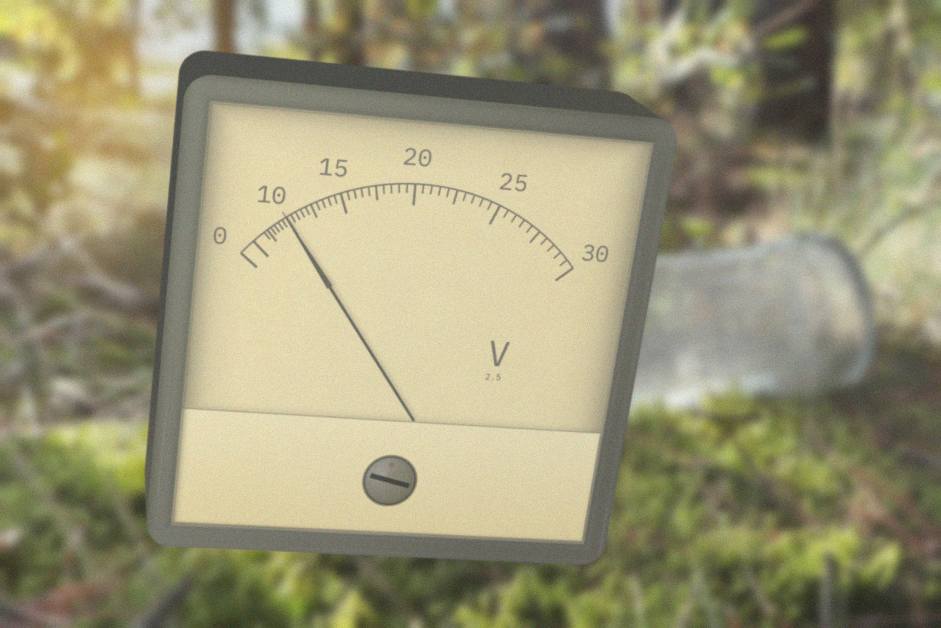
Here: 10 V
